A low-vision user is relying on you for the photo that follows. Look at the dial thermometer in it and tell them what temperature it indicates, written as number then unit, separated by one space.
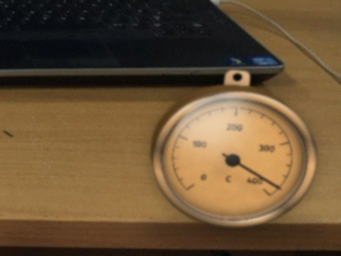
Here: 380 °C
